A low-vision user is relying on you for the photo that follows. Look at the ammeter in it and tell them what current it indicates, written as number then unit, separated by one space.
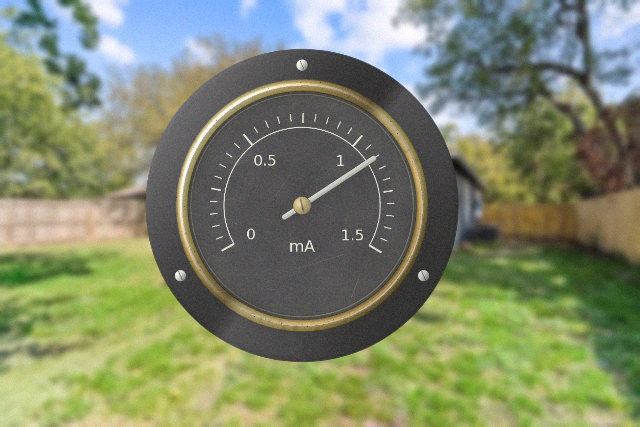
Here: 1.1 mA
